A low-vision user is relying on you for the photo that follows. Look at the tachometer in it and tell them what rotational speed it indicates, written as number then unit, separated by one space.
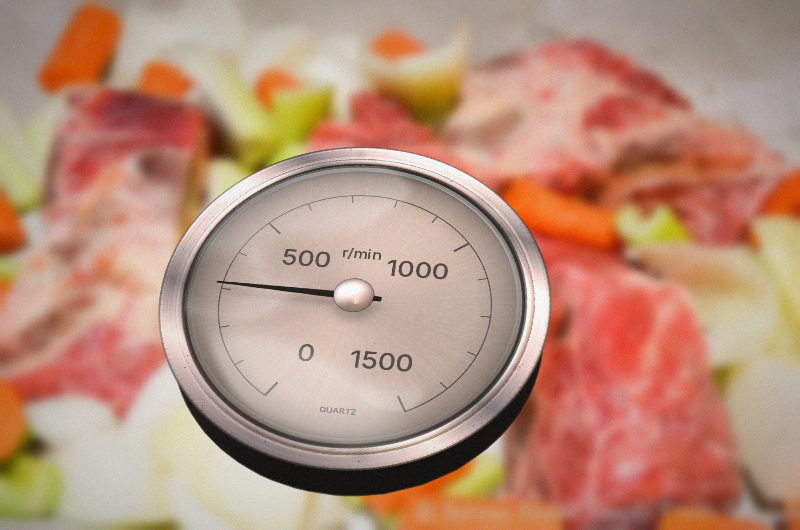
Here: 300 rpm
